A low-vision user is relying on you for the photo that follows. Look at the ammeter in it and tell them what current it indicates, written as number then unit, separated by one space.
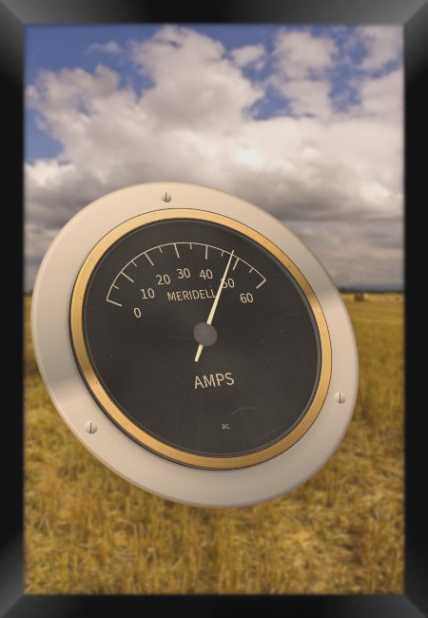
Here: 47.5 A
